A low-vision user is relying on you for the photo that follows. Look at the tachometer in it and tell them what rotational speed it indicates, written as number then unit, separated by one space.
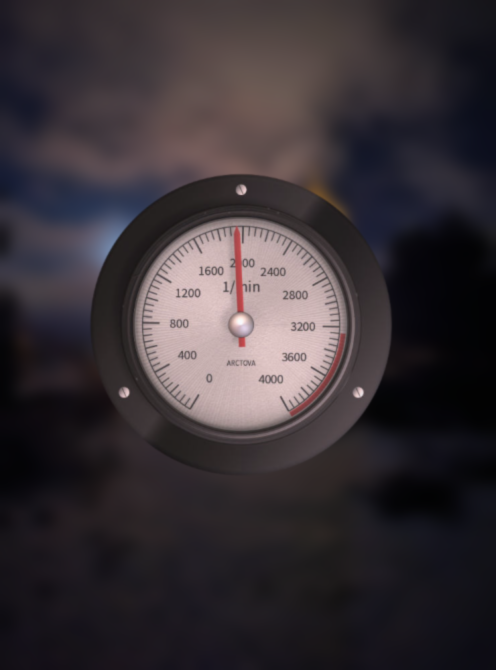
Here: 1950 rpm
